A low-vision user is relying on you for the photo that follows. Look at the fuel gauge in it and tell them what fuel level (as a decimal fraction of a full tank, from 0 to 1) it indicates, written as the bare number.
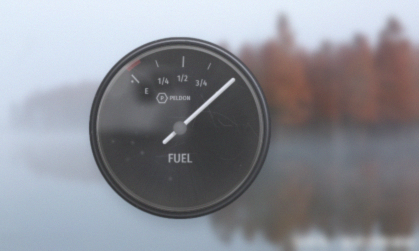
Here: 1
